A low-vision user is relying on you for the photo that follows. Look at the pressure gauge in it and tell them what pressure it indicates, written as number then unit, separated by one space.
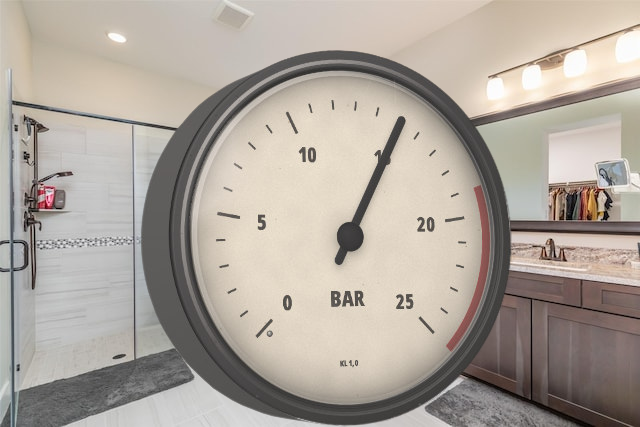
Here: 15 bar
